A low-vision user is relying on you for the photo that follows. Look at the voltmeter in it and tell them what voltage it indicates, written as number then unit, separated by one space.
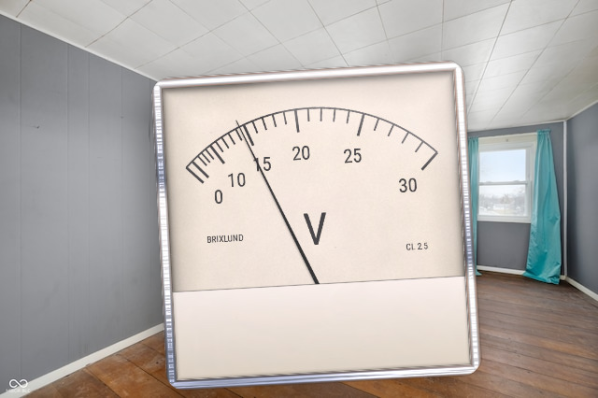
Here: 14.5 V
